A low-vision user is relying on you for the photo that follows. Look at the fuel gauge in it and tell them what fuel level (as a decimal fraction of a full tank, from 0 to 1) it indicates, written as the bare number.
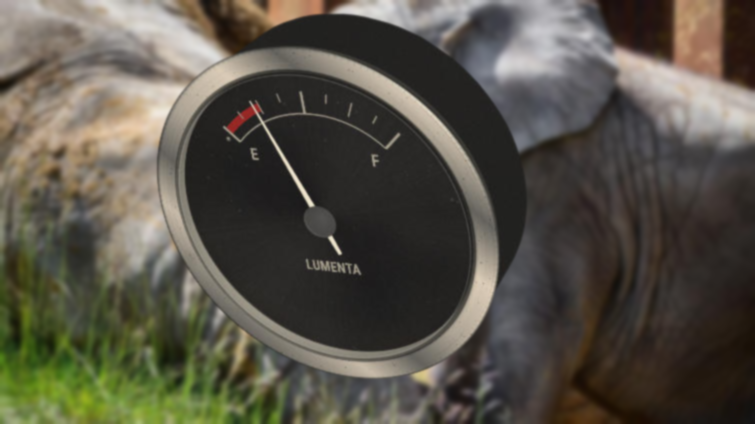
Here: 0.25
